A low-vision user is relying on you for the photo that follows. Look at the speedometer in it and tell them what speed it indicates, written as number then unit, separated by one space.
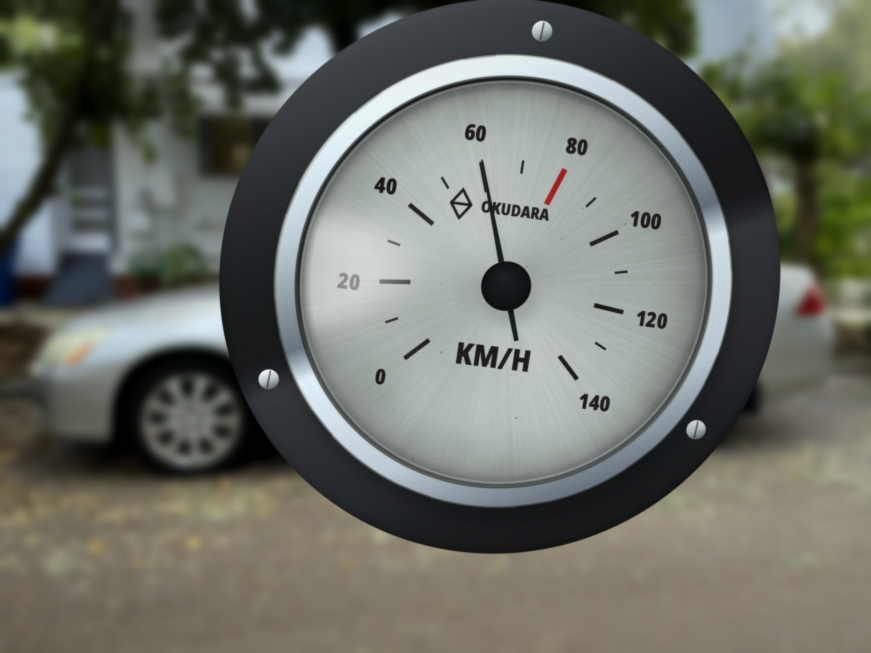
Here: 60 km/h
